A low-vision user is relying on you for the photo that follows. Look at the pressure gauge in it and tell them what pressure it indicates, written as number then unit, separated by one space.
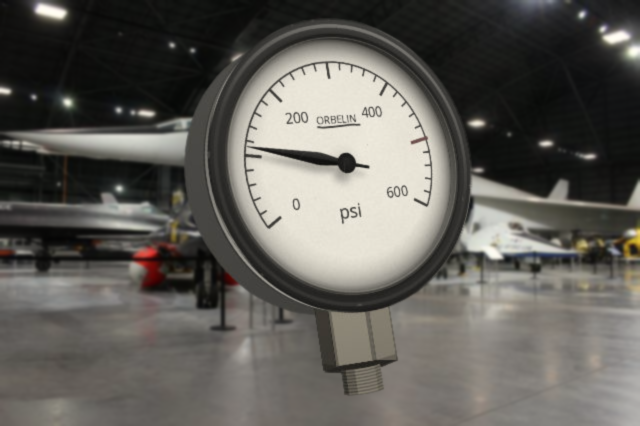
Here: 110 psi
